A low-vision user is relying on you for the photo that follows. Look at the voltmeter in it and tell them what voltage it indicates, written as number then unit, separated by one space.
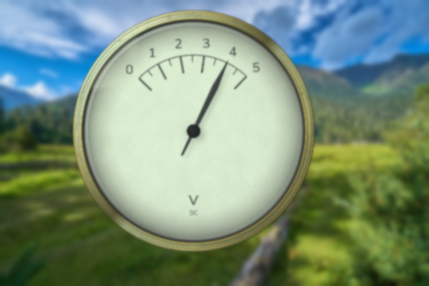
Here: 4 V
